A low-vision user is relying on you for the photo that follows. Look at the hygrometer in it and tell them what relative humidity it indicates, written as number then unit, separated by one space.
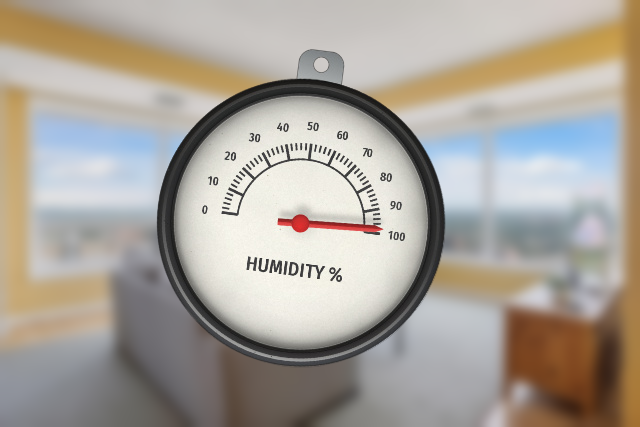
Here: 98 %
